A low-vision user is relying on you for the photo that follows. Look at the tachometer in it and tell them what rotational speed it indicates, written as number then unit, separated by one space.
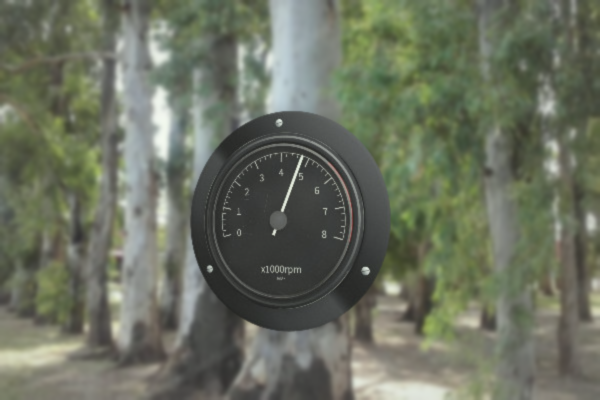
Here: 4800 rpm
